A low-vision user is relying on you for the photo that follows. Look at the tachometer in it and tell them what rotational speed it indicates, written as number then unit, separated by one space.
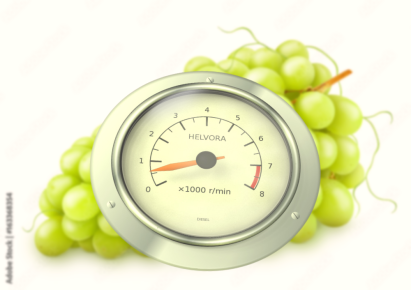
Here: 500 rpm
